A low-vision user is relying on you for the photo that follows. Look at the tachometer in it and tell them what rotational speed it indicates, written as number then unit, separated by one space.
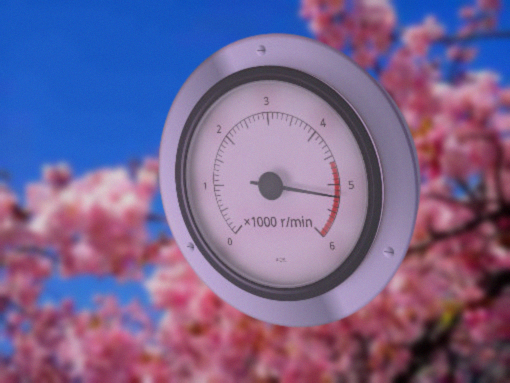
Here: 5200 rpm
